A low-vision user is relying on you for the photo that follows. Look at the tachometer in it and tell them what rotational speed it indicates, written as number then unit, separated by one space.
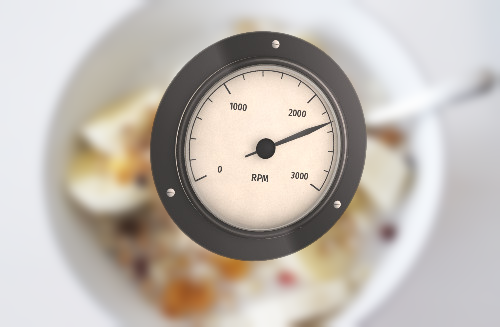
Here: 2300 rpm
